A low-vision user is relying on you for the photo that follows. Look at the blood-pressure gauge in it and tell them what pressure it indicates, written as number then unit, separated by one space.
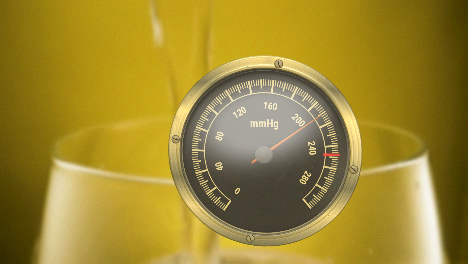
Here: 210 mmHg
